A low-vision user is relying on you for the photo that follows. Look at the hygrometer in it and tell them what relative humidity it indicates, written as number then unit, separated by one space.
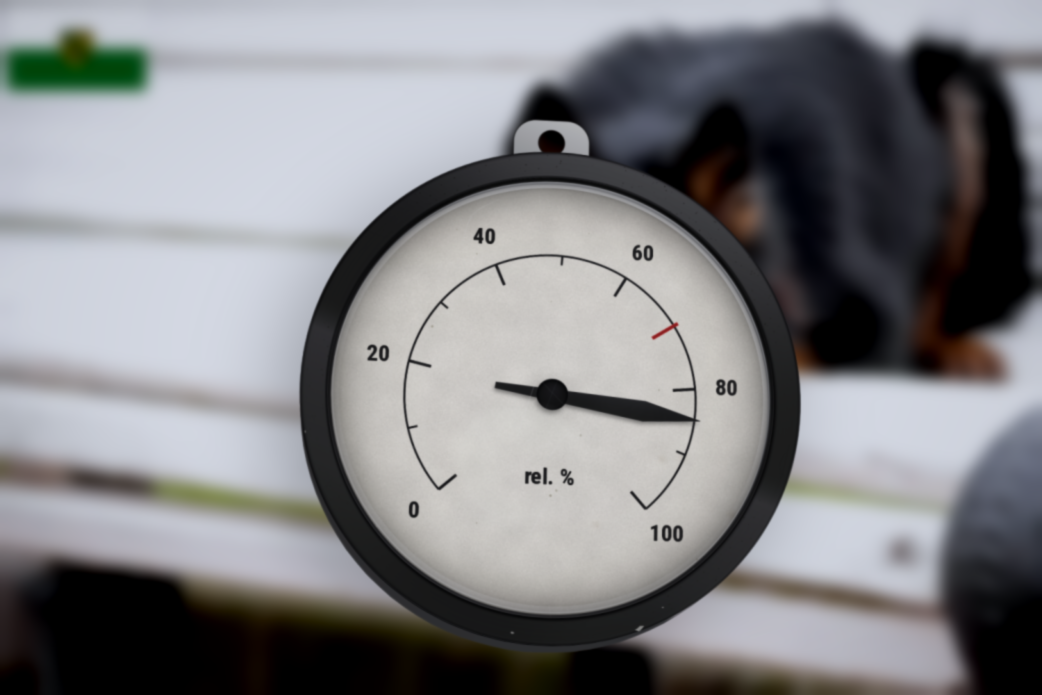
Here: 85 %
